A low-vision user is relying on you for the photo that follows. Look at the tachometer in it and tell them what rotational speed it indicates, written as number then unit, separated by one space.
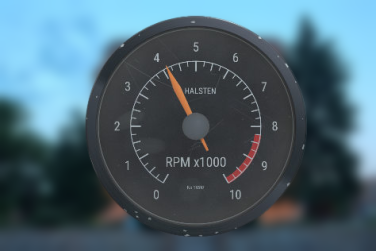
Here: 4125 rpm
